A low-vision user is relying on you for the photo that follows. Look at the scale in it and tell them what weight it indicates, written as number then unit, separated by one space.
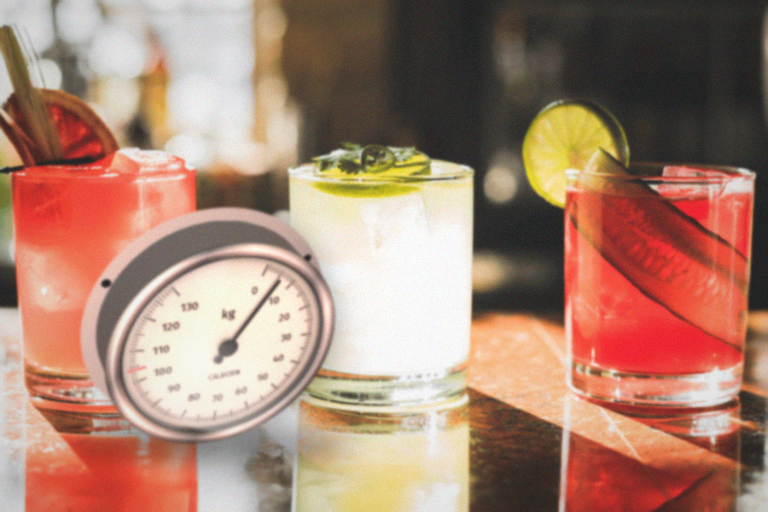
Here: 5 kg
